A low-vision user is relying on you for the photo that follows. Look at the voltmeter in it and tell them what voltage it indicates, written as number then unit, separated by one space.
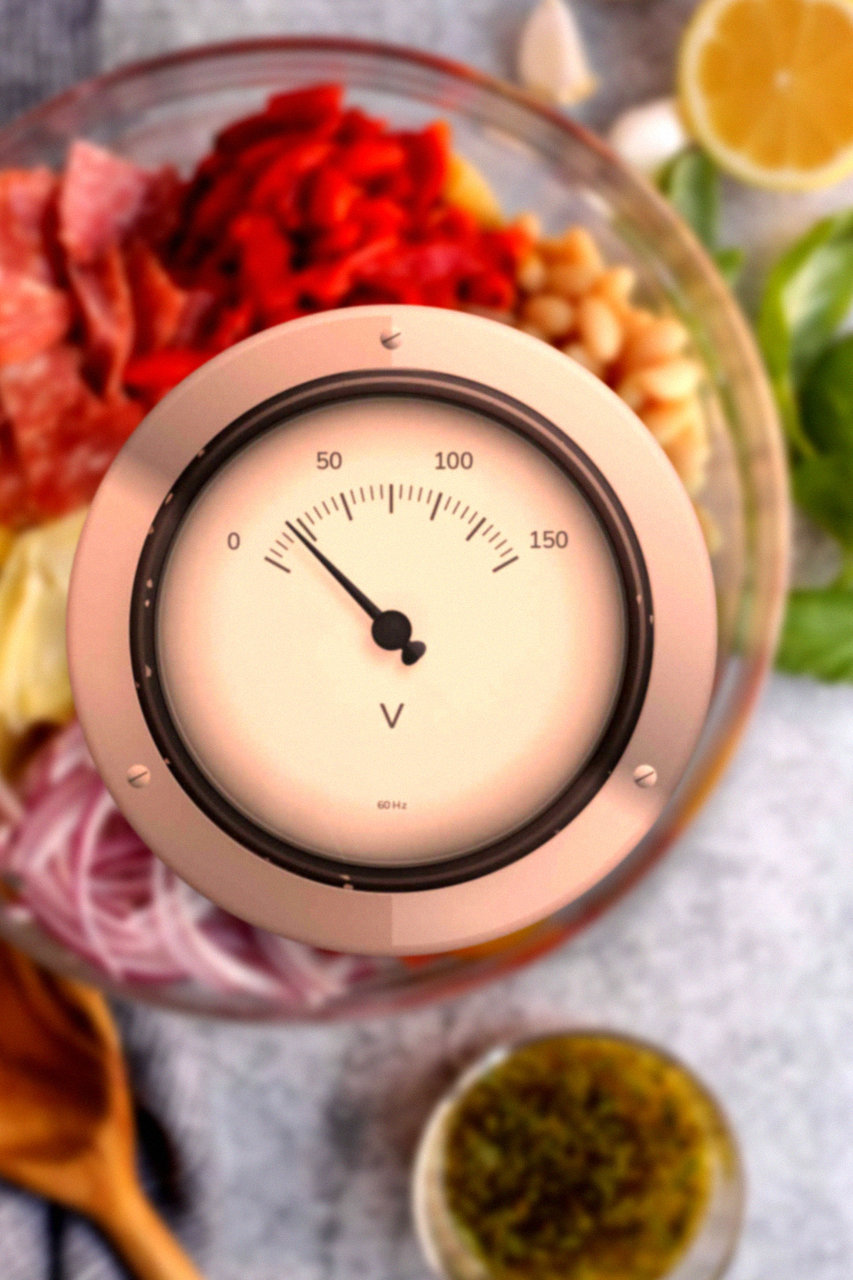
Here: 20 V
